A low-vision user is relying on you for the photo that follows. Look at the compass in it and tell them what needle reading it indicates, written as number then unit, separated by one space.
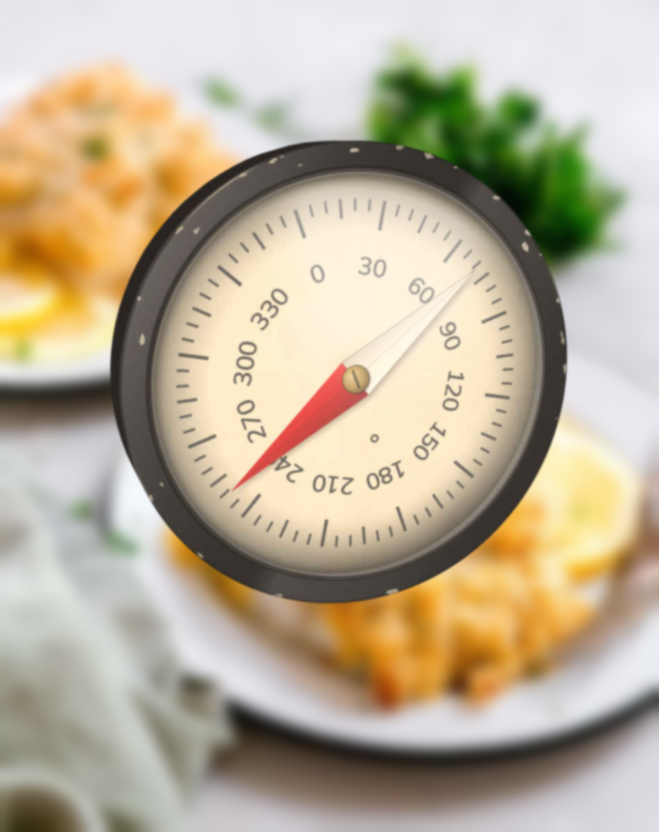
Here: 250 °
